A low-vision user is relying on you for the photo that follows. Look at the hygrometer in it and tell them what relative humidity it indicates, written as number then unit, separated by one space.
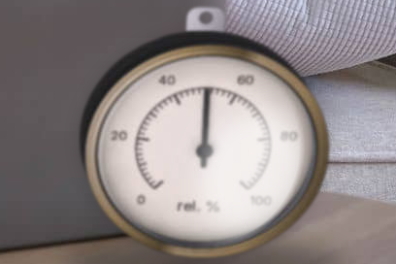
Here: 50 %
